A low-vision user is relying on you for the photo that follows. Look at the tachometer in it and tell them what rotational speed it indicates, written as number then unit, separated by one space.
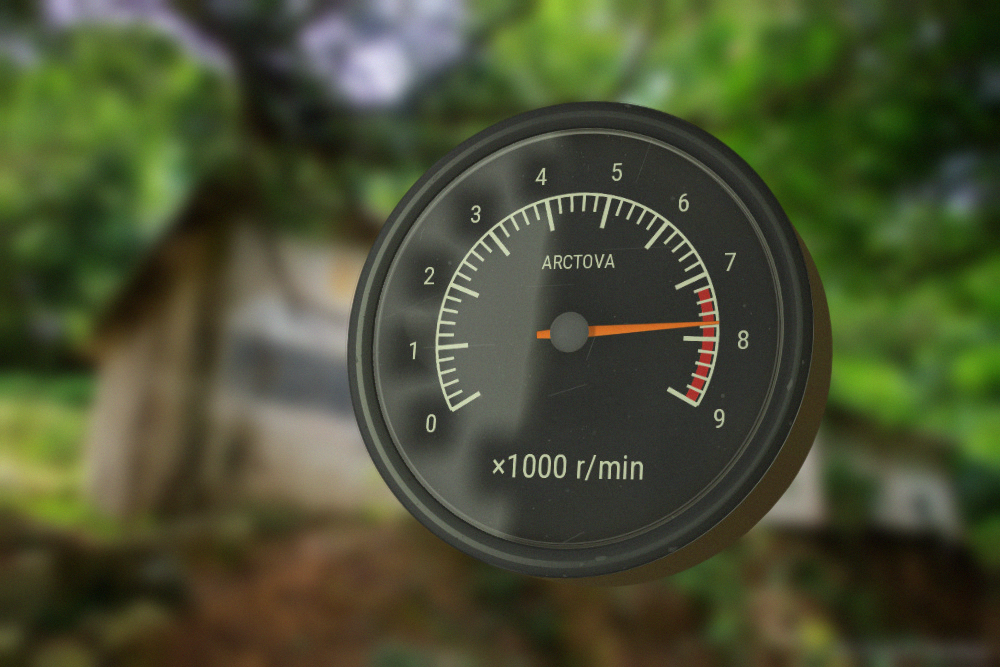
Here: 7800 rpm
